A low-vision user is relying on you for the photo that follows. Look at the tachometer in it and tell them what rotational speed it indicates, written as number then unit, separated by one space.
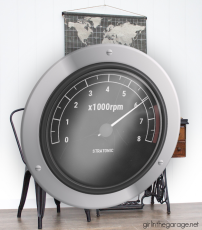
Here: 6000 rpm
